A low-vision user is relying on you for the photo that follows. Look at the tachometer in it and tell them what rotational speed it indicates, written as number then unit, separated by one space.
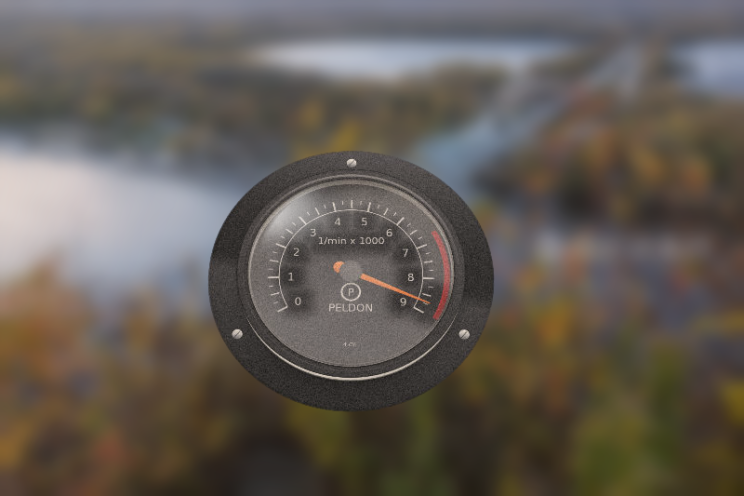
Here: 8750 rpm
